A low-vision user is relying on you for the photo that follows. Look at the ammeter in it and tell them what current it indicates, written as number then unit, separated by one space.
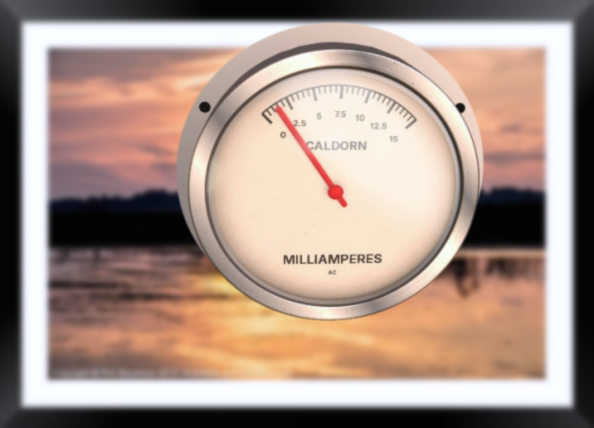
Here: 1.5 mA
